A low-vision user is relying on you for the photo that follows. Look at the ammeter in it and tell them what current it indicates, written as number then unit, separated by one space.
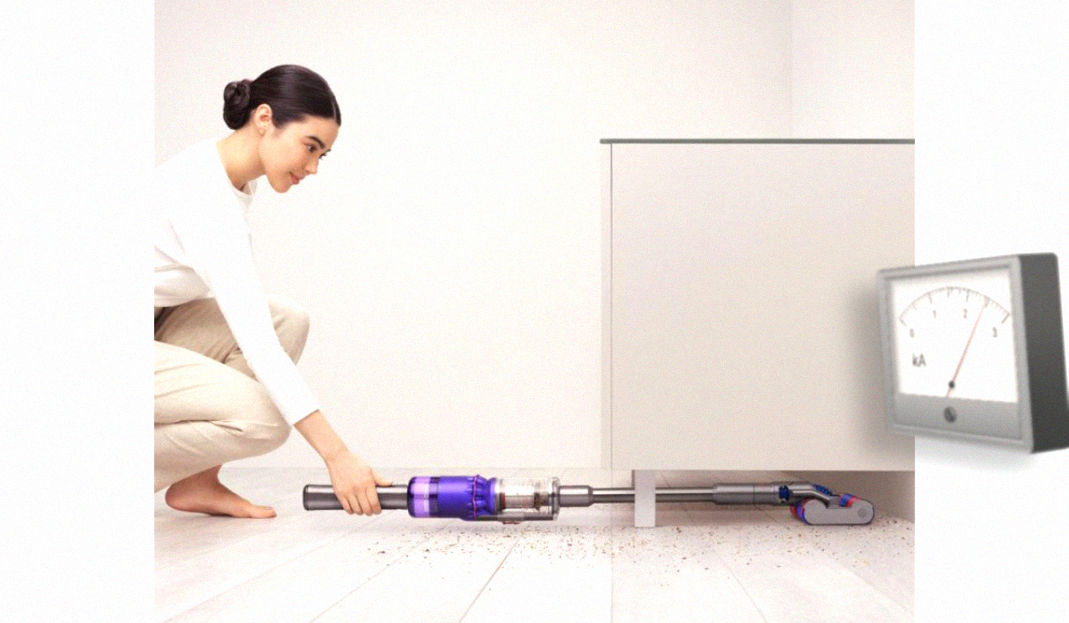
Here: 2.5 kA
